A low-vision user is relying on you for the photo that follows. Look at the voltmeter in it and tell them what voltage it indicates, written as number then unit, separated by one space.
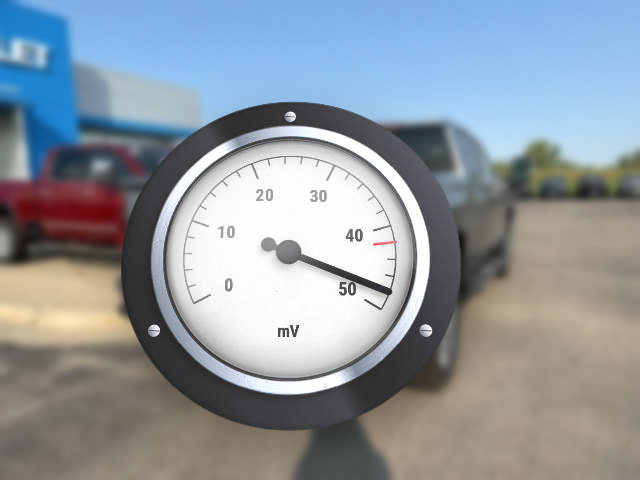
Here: 48 mV
